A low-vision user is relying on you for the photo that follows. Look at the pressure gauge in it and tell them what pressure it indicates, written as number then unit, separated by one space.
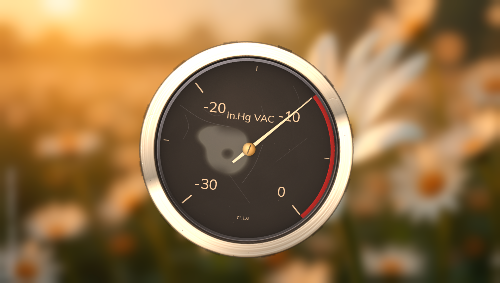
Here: -10 inHg
